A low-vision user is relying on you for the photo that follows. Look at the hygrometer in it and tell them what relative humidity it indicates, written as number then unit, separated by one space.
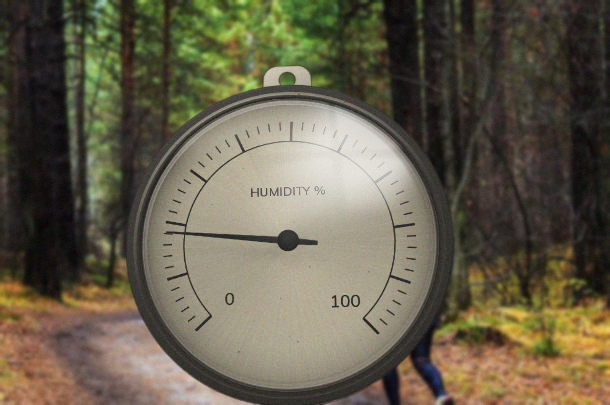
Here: 18 %
